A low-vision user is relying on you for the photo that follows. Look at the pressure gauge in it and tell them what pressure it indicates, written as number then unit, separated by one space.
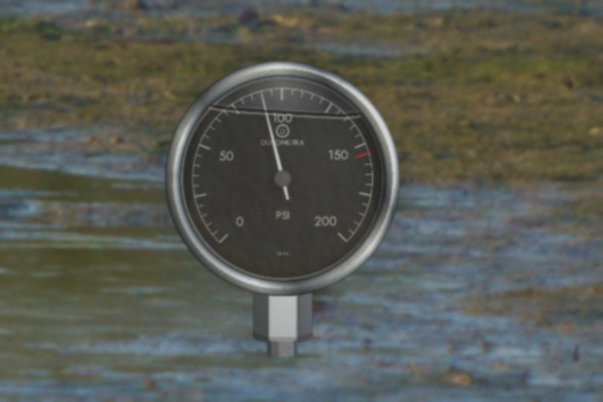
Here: 90 psi
